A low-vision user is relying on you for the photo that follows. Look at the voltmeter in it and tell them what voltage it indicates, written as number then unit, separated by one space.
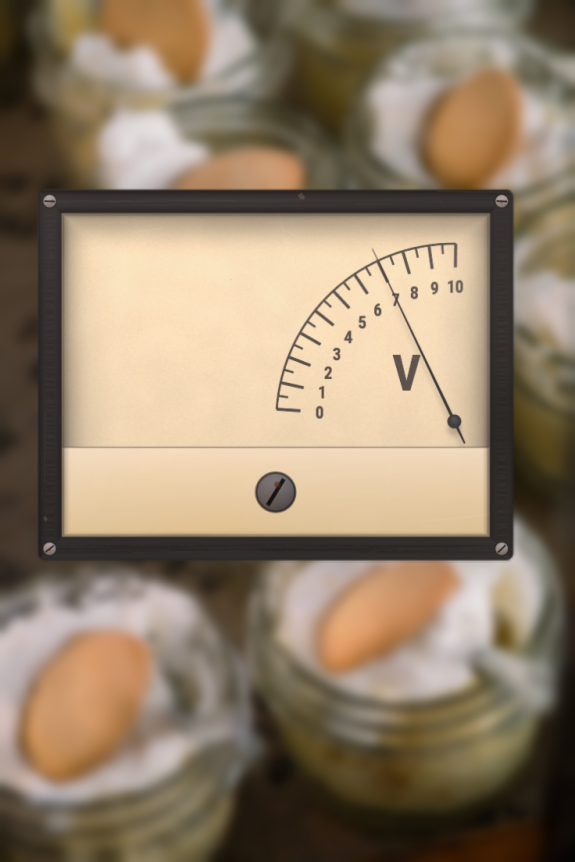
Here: 7 V
